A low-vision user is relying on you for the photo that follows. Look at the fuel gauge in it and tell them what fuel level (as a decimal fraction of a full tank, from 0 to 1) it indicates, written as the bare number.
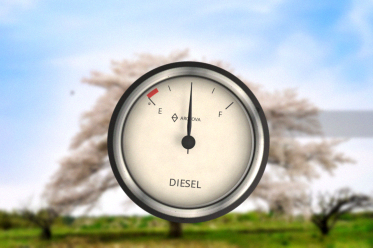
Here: 0.5
